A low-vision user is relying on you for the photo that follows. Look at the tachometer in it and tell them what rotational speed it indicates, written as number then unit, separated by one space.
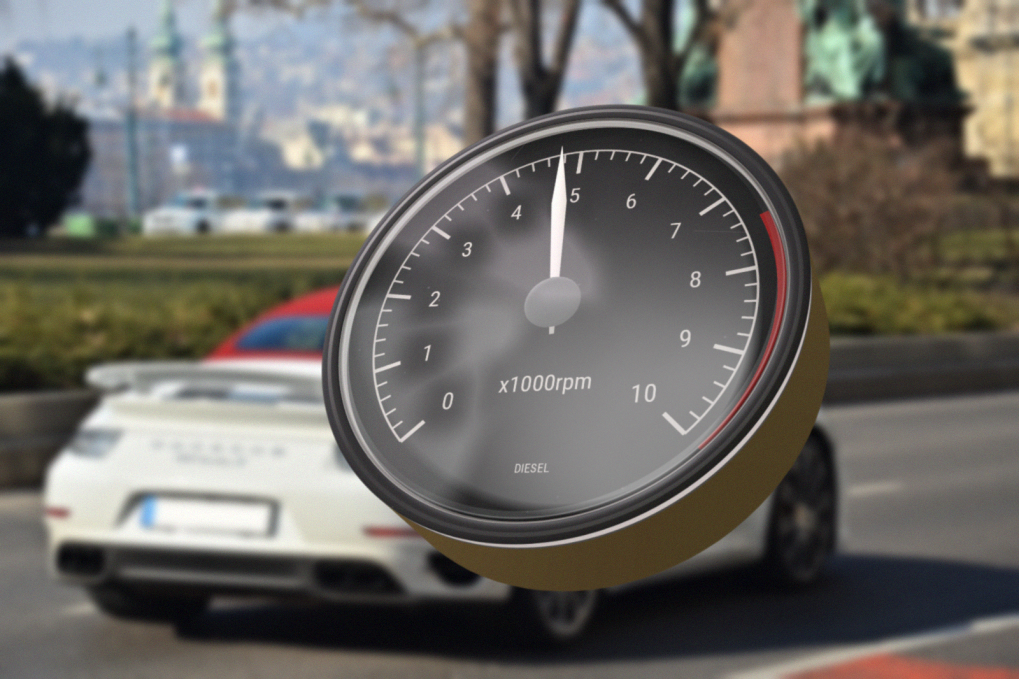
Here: 4800 rpm
